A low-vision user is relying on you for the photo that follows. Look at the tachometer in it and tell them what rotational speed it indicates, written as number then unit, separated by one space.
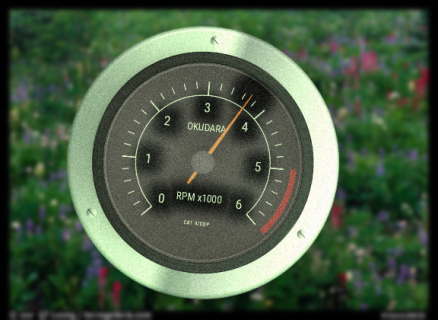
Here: 3700 rpm
